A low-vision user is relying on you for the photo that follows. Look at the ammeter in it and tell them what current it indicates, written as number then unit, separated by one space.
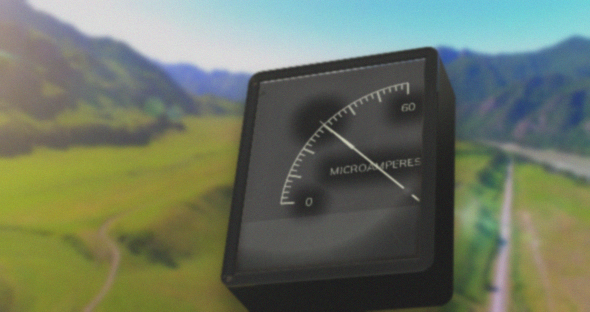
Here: 30 µA
